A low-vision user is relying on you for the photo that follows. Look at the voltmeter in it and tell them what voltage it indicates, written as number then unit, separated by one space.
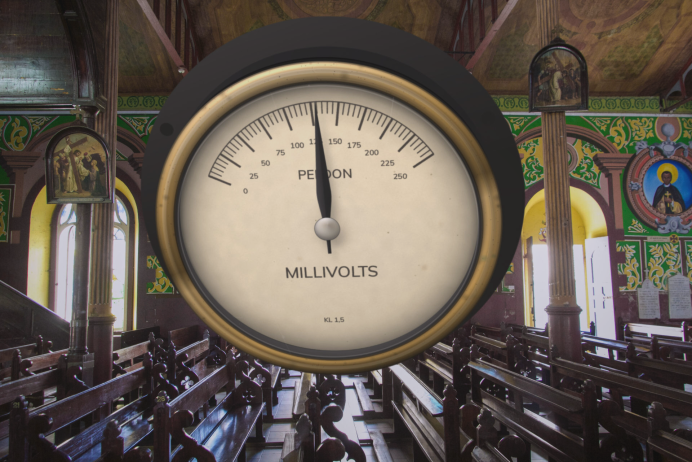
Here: 130 mV
